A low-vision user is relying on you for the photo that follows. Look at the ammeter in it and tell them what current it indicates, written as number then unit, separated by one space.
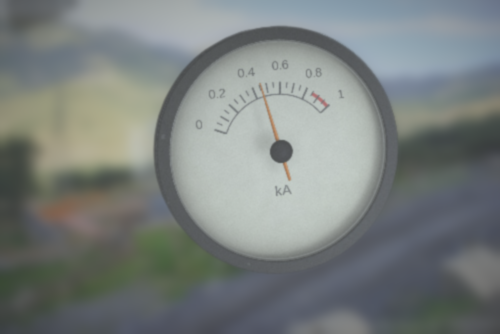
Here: 0.45 kA
